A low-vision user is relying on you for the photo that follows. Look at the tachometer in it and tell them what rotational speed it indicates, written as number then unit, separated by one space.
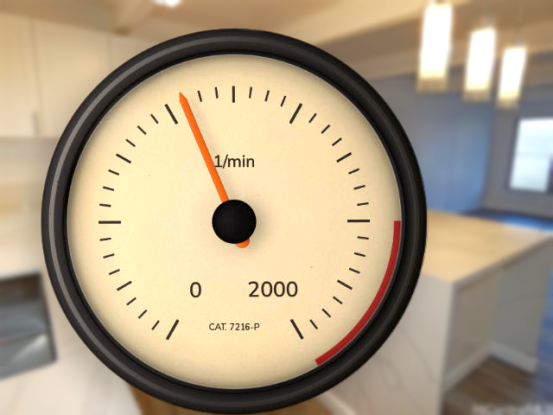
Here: 850 rpm
